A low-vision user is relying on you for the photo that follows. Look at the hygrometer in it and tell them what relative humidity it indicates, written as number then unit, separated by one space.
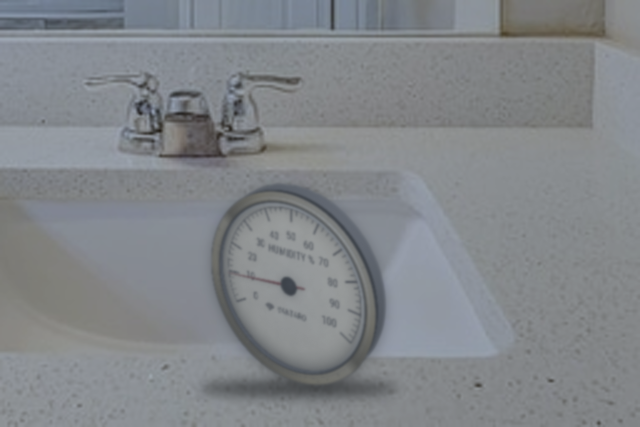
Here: 10 %
